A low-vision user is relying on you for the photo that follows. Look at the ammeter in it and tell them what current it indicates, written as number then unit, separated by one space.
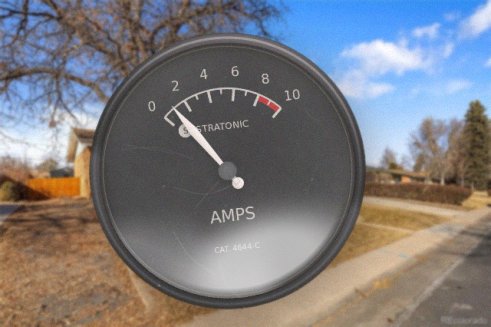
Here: 1 A
